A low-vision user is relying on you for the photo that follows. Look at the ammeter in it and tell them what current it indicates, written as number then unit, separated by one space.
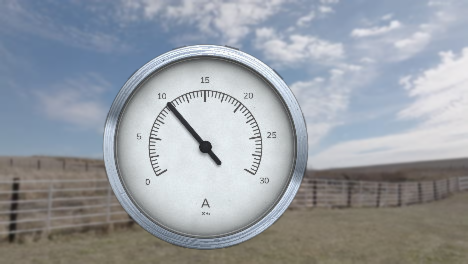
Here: 10 A
